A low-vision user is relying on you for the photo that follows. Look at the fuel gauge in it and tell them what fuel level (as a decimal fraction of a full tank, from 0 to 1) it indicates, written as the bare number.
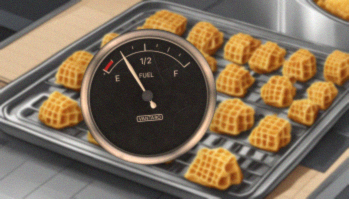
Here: 0.25
